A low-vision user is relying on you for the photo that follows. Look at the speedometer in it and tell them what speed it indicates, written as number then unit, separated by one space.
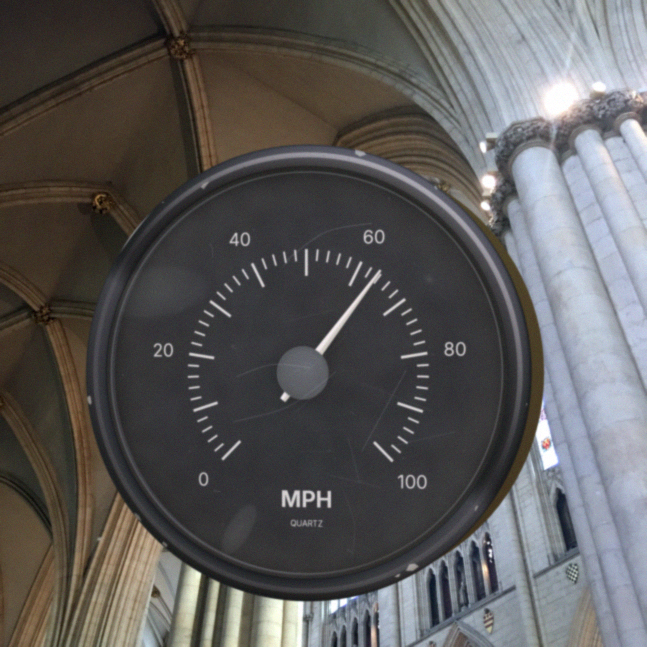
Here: 64 mph
